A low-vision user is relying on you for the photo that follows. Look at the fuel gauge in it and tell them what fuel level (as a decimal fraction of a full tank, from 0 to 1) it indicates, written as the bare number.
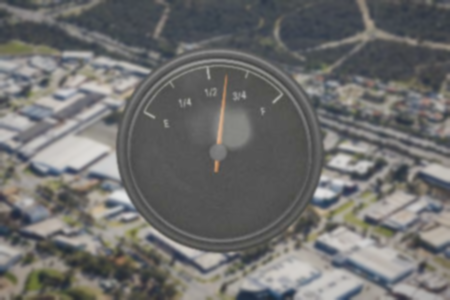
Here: 0.625
